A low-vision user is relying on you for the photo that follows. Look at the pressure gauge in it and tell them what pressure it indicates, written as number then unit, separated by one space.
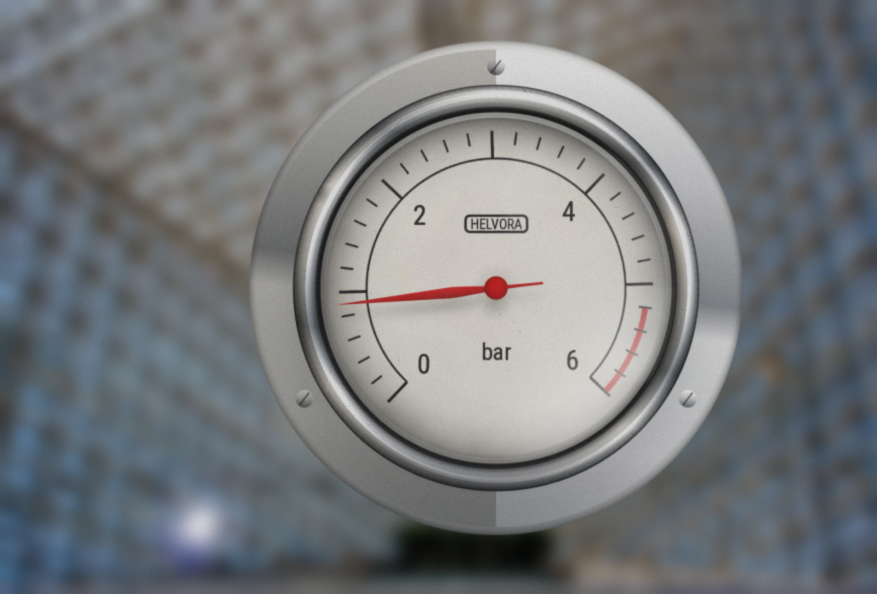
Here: 0.9 bar
